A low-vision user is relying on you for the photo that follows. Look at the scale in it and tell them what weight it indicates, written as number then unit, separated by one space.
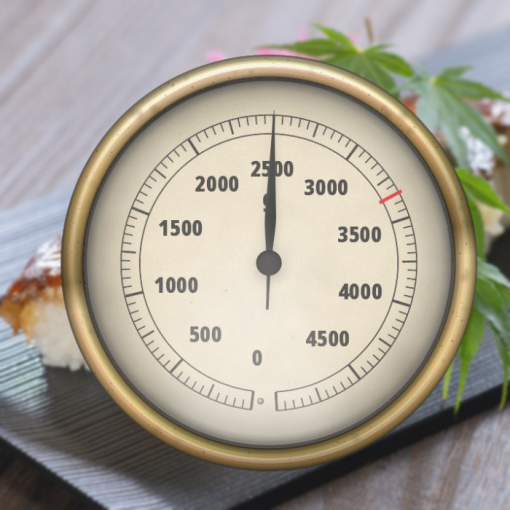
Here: 2500 g
